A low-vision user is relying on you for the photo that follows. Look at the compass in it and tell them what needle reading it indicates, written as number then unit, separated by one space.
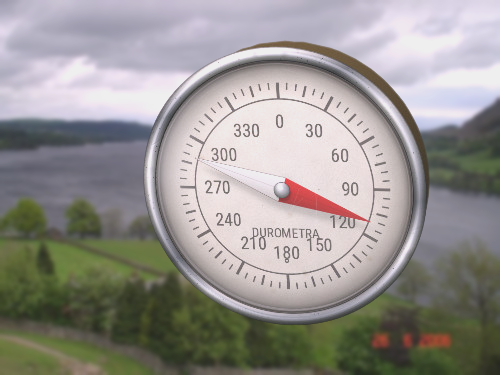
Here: 110 °
